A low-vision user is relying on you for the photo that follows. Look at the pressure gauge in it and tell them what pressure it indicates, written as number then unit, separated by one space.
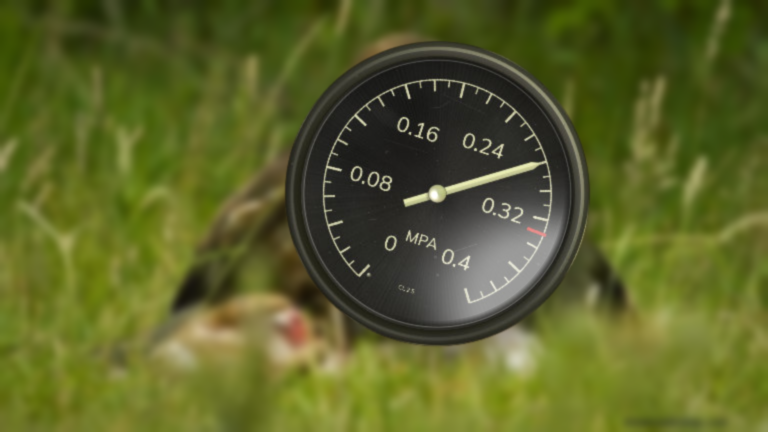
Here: 0.28 MPa
